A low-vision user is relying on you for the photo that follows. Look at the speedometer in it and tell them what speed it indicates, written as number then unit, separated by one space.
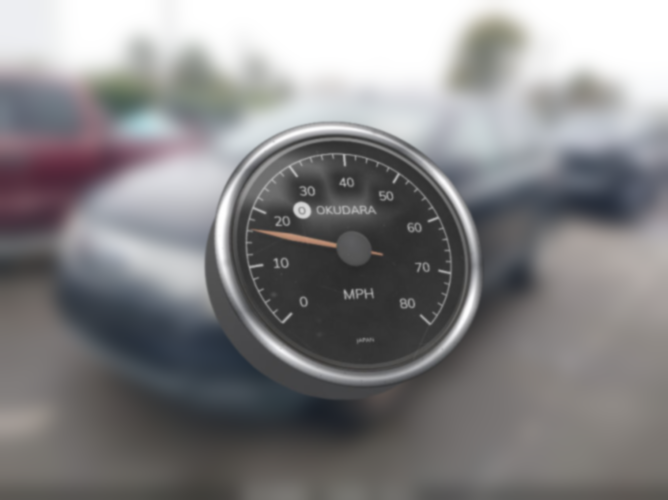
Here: 16 mph
